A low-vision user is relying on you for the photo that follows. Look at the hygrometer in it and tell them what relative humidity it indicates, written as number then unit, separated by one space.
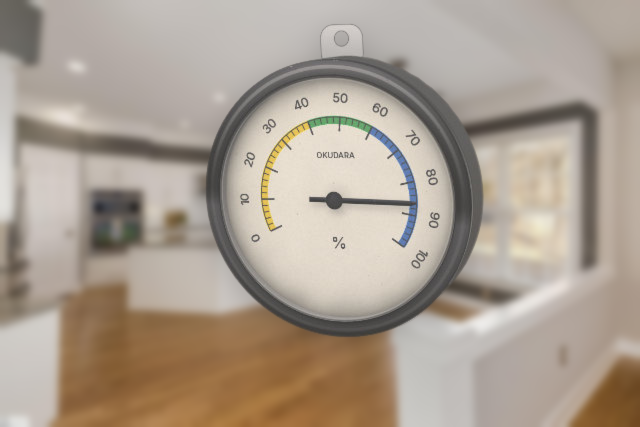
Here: 86 %
